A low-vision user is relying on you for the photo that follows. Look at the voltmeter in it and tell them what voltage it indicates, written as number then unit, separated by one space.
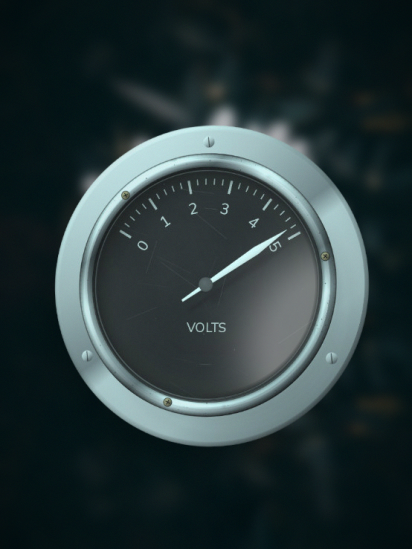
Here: 4.8 V
